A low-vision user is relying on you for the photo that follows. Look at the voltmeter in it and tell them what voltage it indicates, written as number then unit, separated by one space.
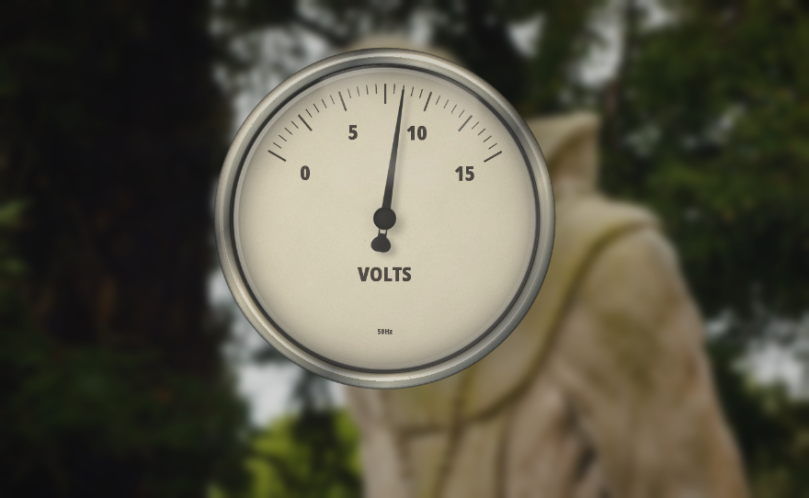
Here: 8.5 V
